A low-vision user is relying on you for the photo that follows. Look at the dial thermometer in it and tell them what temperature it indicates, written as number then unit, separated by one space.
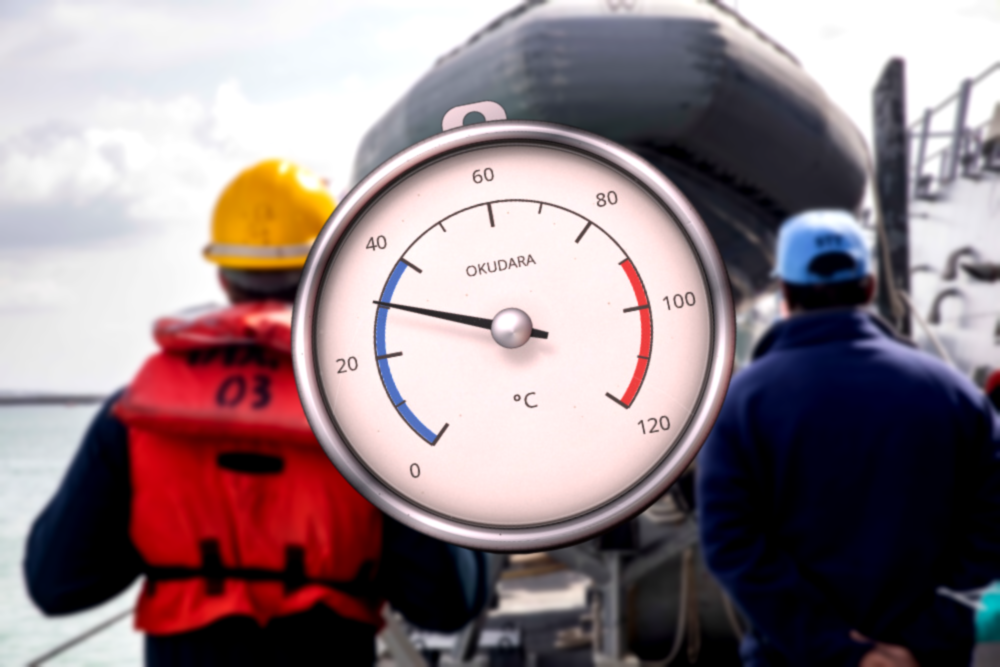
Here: 30 °C
